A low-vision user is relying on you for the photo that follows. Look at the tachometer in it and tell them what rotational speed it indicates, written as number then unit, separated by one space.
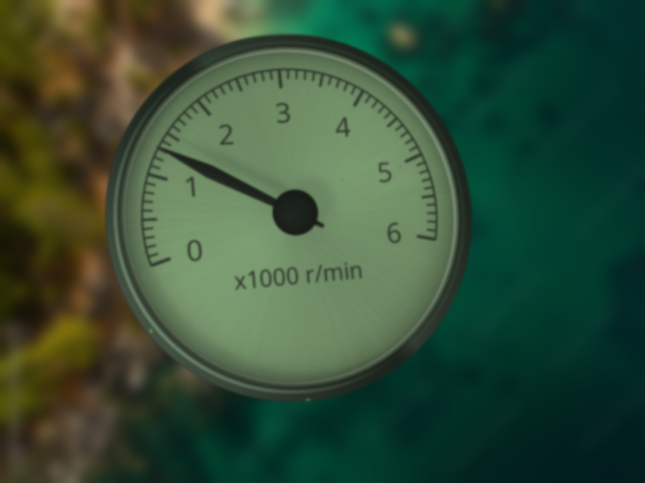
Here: 1300 rpm
